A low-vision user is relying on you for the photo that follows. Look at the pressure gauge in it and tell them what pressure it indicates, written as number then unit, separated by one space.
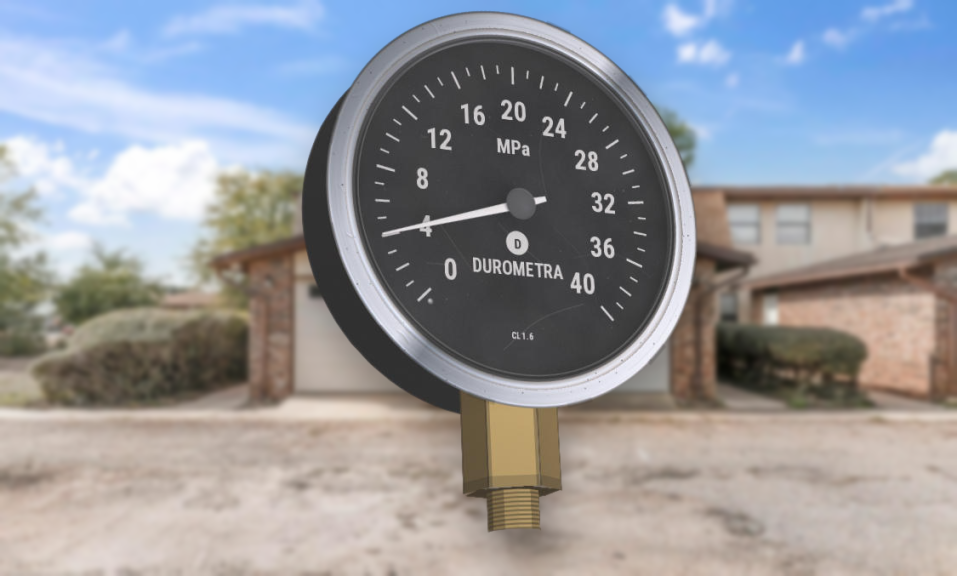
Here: 4 MPa
